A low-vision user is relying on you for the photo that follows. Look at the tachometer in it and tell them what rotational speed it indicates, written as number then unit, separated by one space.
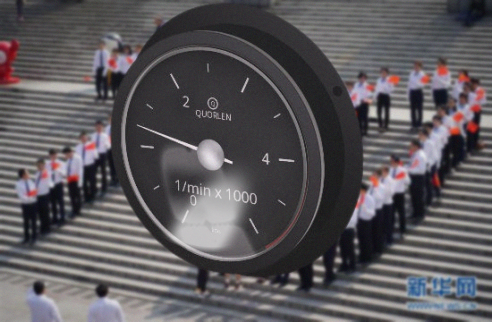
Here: 1250 rpm
